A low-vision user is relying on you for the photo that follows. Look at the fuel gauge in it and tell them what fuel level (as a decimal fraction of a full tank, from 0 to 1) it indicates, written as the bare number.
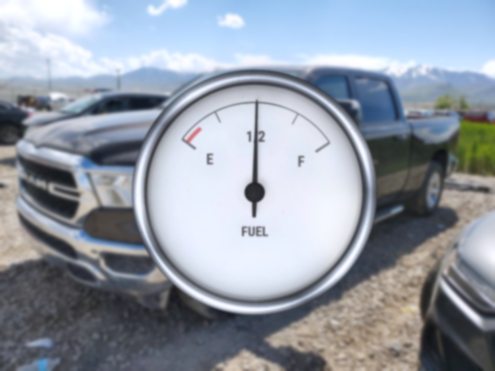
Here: 0.5
